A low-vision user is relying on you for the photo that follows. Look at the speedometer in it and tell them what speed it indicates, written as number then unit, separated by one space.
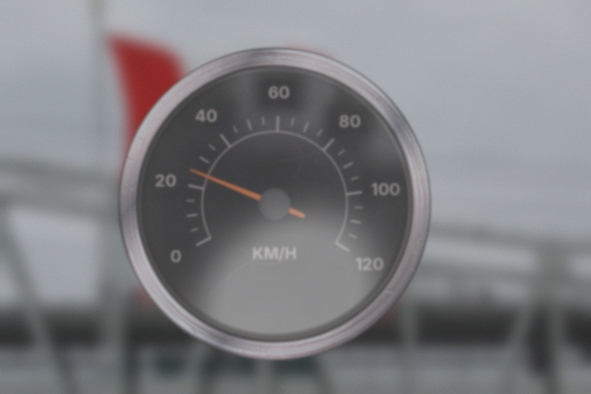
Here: 25 km/h
